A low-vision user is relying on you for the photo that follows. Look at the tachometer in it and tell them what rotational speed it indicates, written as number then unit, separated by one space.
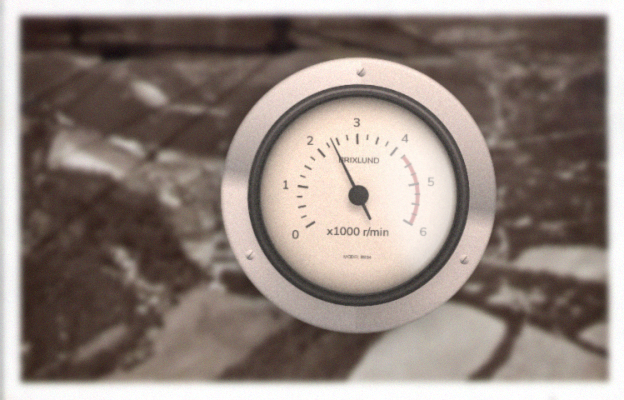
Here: 2375 rpm
